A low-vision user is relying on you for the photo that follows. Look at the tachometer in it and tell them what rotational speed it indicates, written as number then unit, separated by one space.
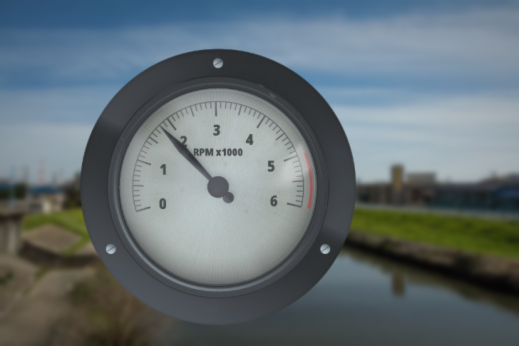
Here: 1800 rpm
